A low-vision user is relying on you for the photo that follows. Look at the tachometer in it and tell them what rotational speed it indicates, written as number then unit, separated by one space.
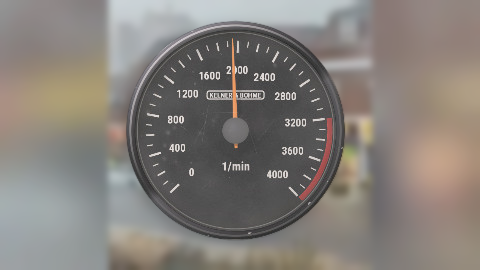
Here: 1950 rpm
